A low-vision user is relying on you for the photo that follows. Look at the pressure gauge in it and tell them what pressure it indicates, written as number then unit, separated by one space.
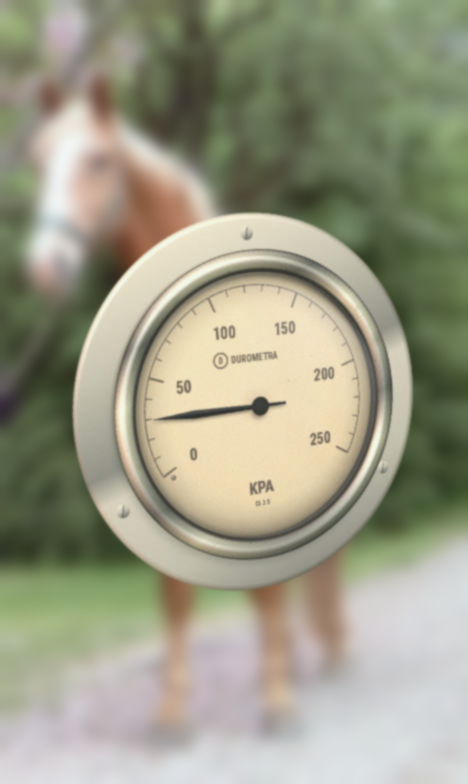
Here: 30 kPa
